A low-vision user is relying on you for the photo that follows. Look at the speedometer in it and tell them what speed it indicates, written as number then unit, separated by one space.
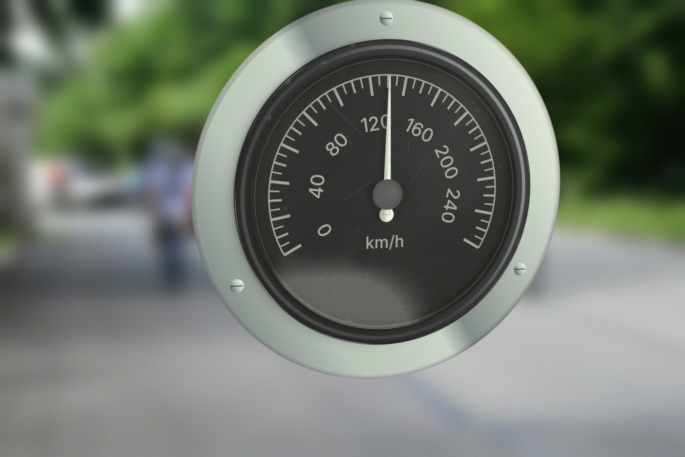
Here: 130 km/h
